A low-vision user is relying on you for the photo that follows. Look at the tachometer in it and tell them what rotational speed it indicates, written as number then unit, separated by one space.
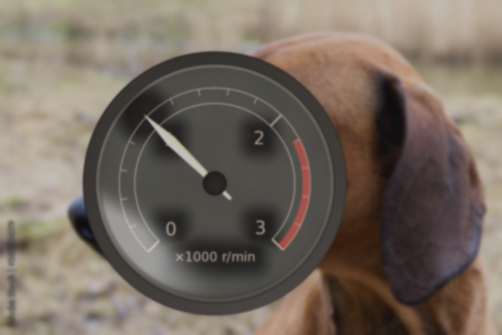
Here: 1000 rpm
